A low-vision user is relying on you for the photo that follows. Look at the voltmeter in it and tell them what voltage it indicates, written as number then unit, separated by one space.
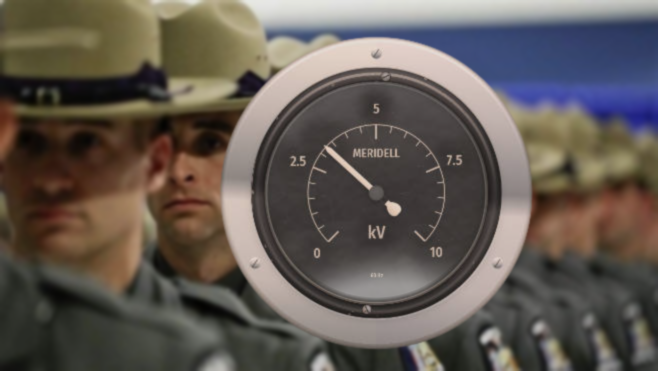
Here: 3.25 kV
